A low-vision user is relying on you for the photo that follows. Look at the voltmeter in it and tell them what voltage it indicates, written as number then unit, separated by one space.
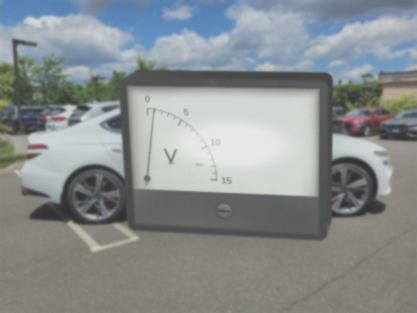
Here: 1 V
